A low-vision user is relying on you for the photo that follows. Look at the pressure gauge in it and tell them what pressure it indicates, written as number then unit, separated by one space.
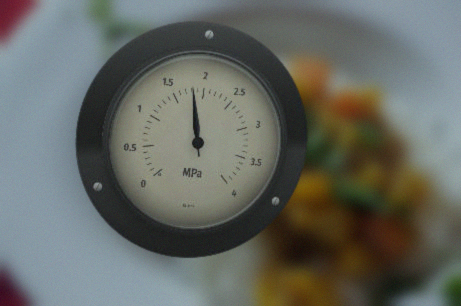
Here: 1.8 MPa
